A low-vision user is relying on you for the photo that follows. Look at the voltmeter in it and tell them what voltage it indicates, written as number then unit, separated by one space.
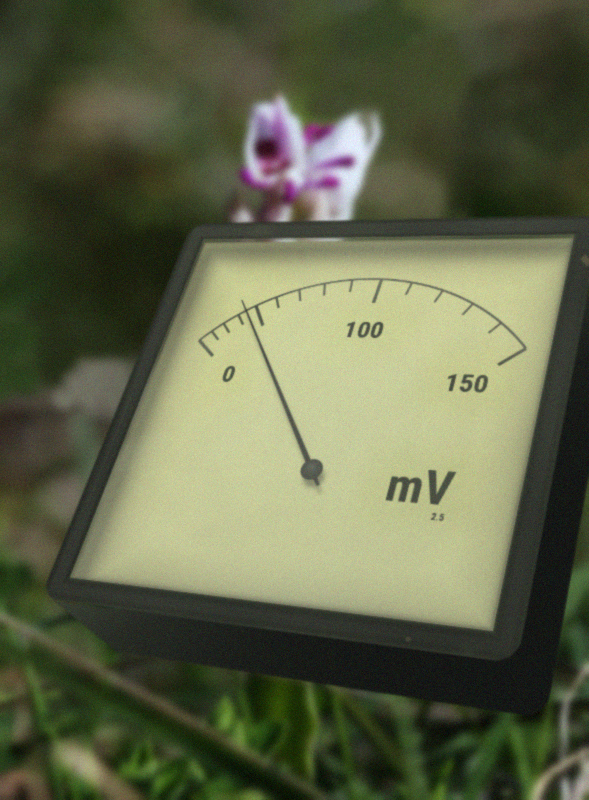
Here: 45 mV
